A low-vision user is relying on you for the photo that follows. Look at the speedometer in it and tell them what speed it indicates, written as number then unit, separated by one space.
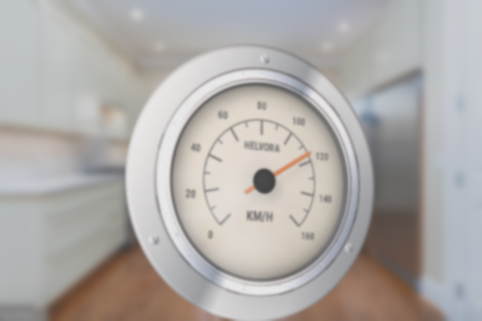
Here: 115 km/h
